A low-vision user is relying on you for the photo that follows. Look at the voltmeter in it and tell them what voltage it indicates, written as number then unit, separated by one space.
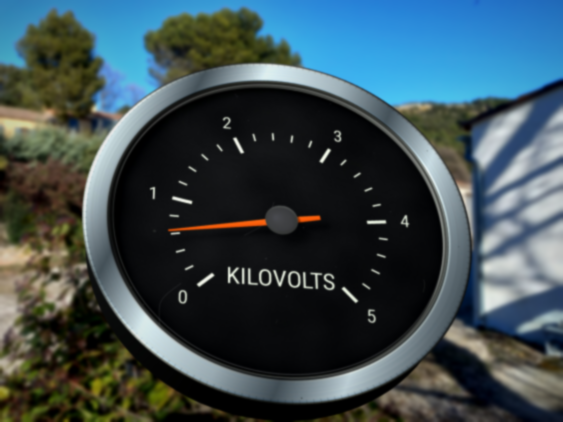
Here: 0.6 kV
